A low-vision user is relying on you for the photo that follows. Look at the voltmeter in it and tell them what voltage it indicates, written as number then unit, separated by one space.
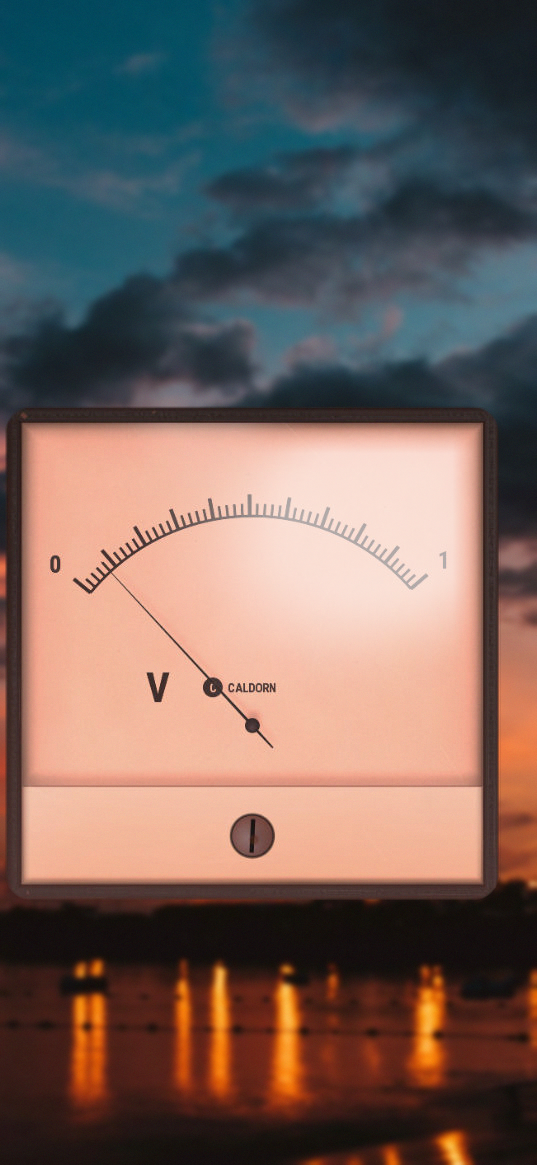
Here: 0.08 V
